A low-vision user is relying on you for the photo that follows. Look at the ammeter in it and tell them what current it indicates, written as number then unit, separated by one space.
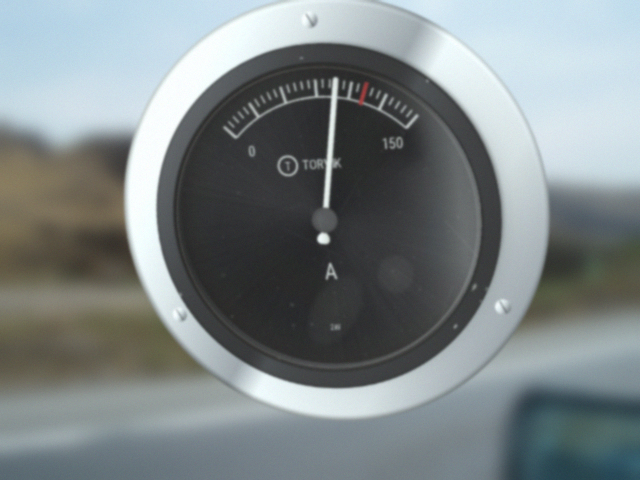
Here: 90 A
